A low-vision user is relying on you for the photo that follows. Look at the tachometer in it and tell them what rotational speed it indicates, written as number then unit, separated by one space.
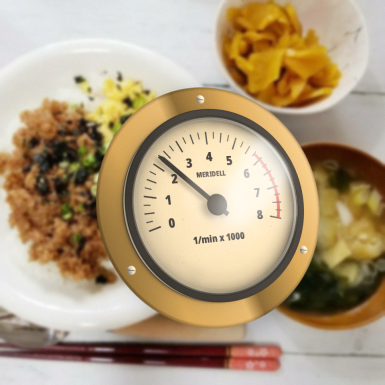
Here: 2250 rpm
